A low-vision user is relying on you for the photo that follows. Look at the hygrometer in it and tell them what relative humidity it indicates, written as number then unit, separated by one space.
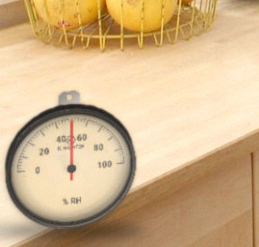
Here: 50 %
